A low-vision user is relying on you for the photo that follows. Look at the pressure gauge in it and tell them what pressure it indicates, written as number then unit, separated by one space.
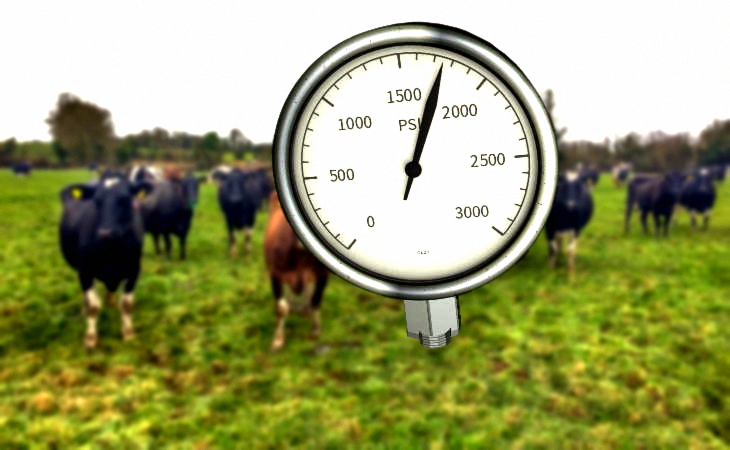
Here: 1750 psi
